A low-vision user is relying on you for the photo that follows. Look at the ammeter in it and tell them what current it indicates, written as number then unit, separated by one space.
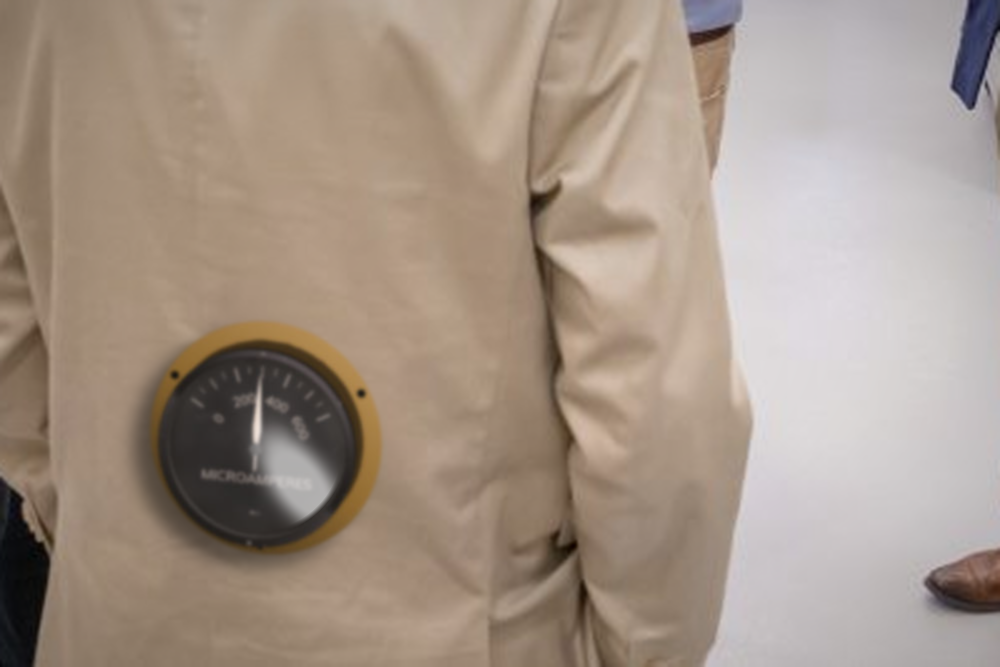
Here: 300 µA
